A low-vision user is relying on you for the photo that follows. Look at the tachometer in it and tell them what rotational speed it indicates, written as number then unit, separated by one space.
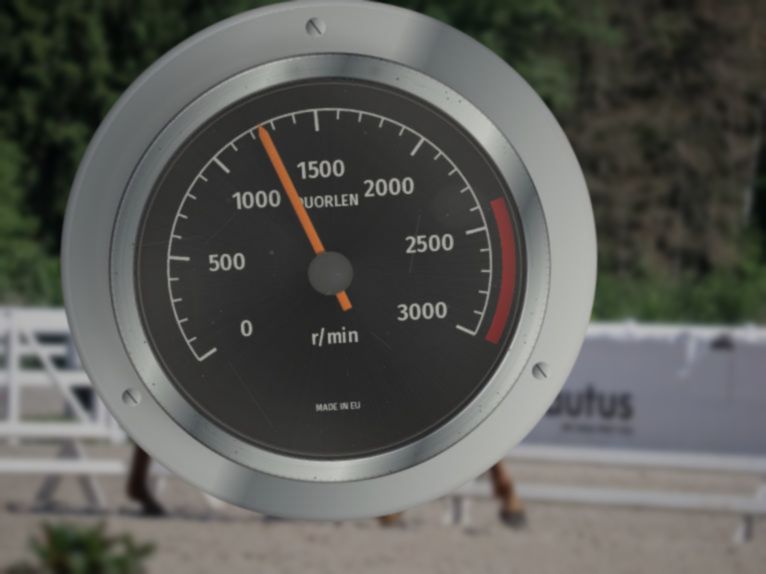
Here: 1250 rpm
